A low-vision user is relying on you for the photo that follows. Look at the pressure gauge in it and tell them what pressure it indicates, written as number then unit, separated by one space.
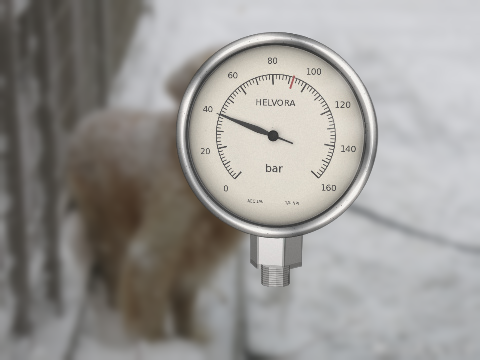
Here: 40 bar
